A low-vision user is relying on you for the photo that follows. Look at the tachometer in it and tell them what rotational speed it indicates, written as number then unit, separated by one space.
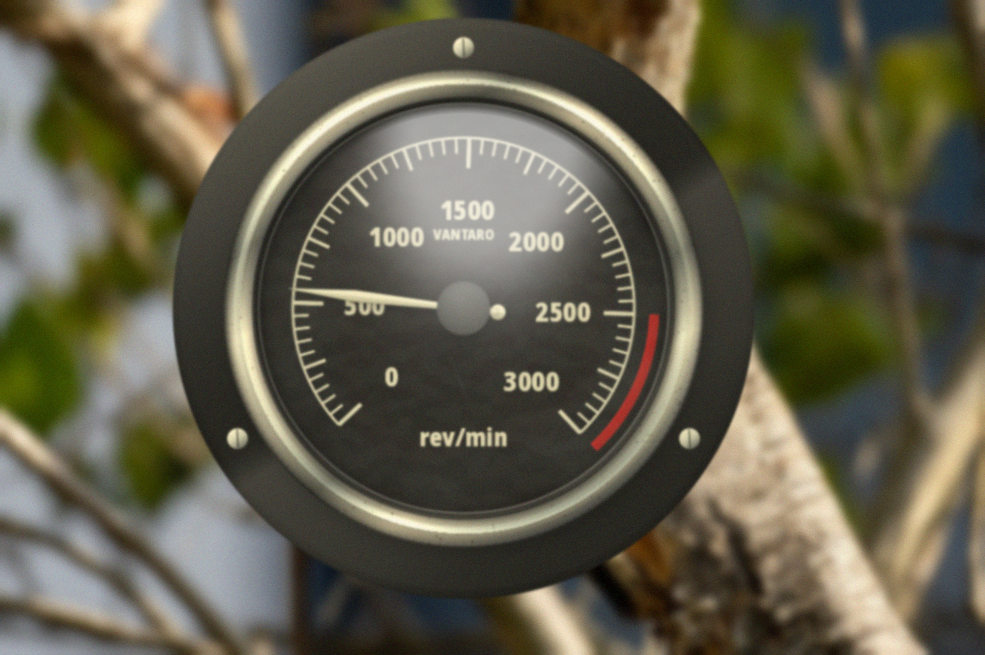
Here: 550 rpm
